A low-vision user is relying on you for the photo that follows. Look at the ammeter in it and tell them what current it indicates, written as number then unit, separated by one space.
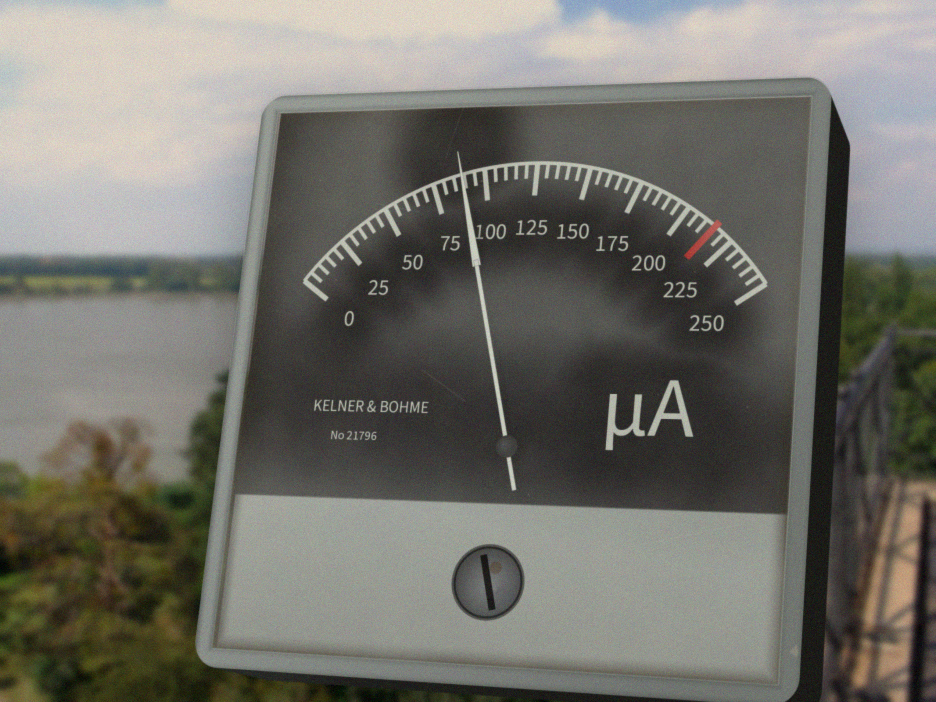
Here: 90 µA
